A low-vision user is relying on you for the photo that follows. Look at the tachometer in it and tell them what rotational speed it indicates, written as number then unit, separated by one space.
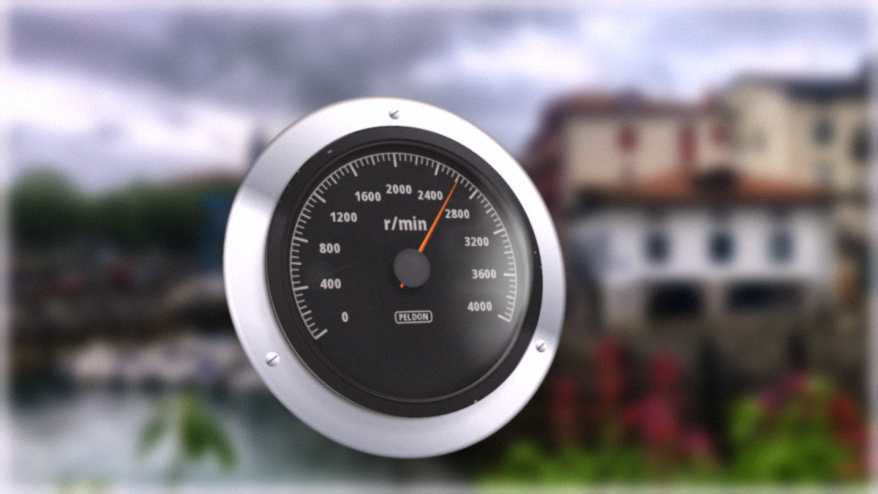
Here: 2600 rpm
